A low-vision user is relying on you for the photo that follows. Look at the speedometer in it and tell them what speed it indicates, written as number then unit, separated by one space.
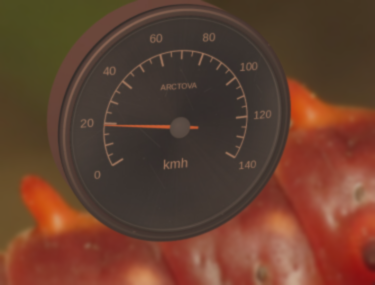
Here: 20 km/h
